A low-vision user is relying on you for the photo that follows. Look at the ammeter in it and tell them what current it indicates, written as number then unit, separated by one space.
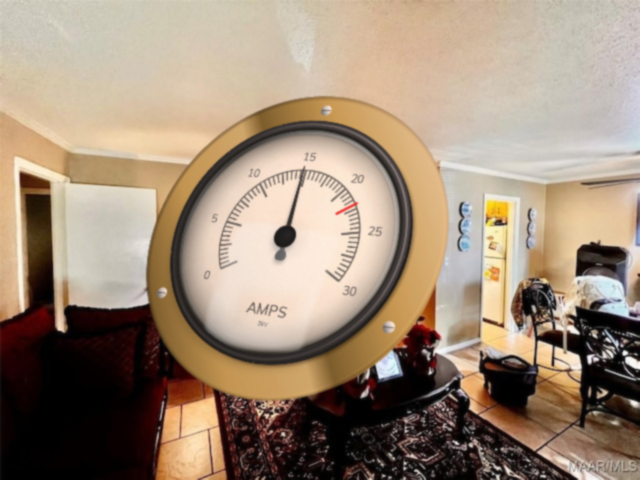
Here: 15 A
